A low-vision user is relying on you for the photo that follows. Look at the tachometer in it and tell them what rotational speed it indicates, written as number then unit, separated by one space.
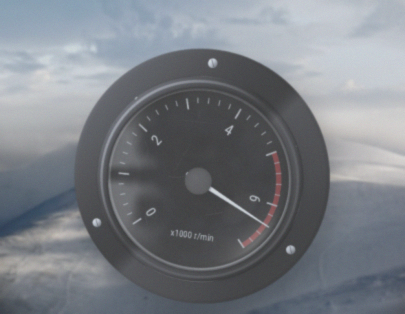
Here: 6400 rpm
